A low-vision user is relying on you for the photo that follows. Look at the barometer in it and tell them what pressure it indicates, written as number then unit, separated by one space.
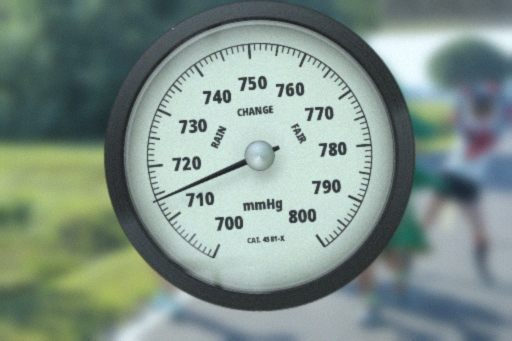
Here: 714 mmHg
